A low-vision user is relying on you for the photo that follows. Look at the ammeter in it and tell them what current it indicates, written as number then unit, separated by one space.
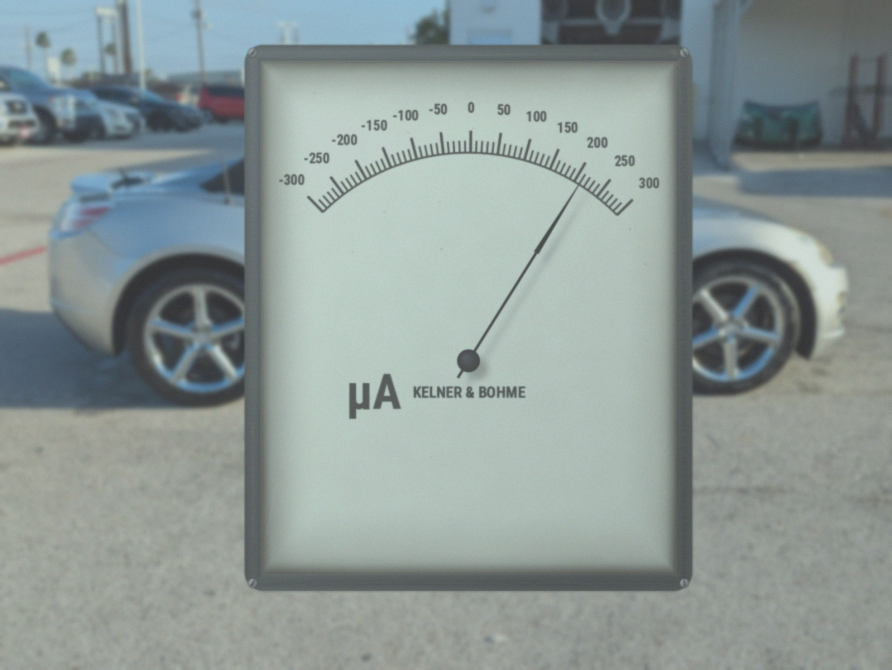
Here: 210 µA
